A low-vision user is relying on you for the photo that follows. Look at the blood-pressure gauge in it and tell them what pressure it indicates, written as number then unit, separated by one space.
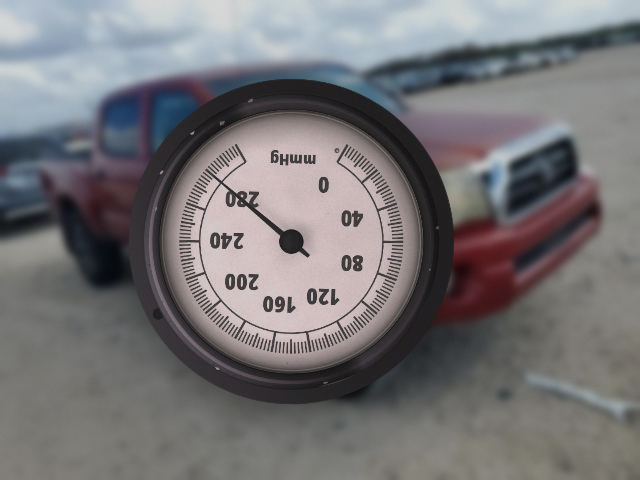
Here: 280 mmHg
